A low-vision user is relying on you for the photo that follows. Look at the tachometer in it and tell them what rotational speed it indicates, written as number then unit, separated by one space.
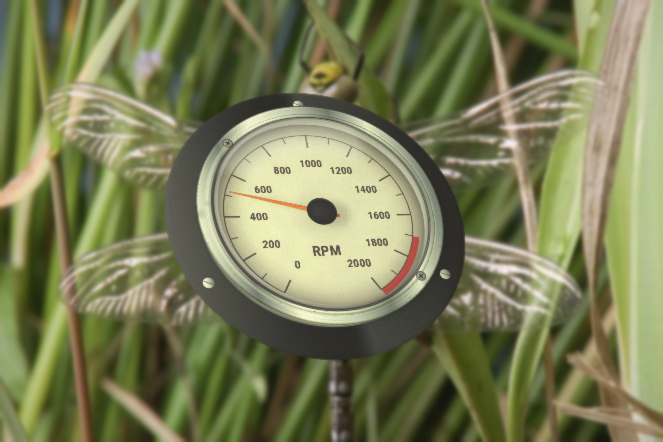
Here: 500 rpm
